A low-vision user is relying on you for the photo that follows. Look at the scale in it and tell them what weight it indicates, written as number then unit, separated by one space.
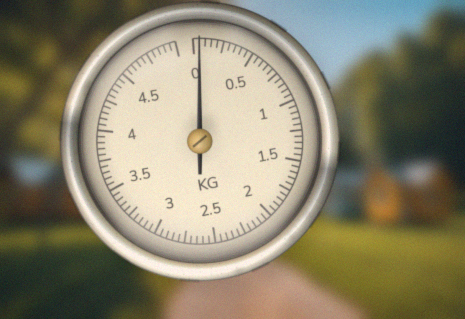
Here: 0.05 kg
